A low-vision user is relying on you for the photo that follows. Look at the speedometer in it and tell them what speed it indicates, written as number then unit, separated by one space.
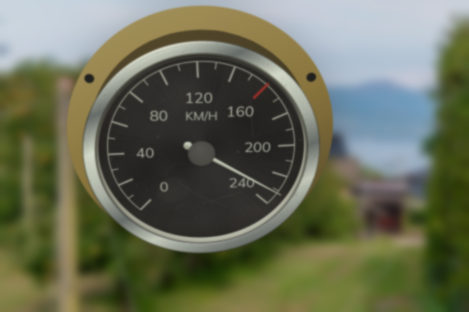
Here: 230 km/h
